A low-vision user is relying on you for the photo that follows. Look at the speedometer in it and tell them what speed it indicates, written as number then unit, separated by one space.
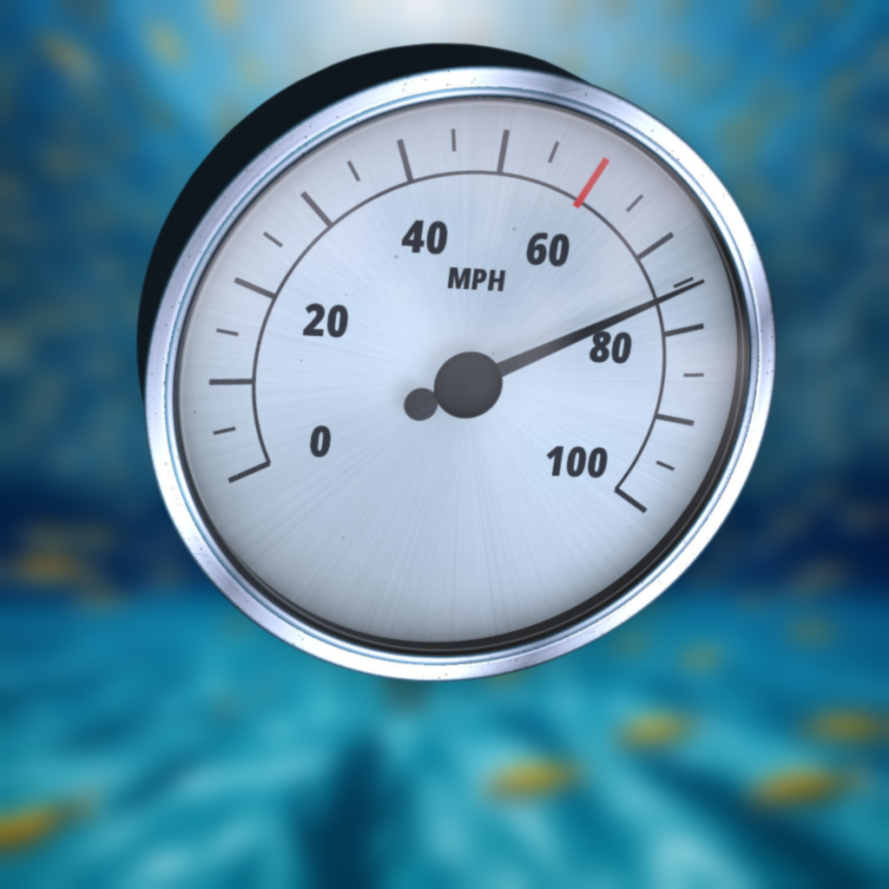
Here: 75 mph
